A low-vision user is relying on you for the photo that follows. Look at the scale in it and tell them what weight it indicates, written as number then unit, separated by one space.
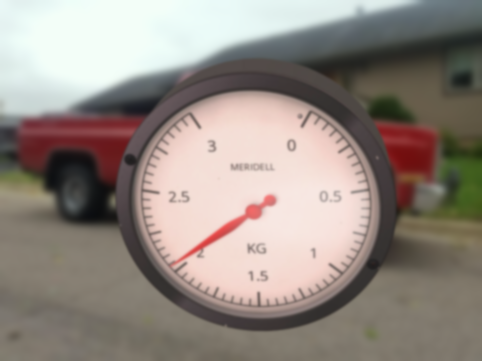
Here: 2.05 kg
